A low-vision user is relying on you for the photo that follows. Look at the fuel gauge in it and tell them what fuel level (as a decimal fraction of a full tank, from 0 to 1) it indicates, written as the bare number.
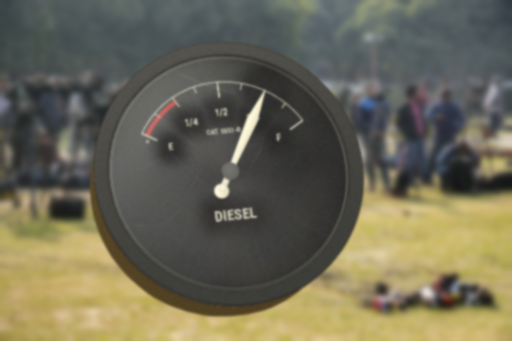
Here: 0.75
